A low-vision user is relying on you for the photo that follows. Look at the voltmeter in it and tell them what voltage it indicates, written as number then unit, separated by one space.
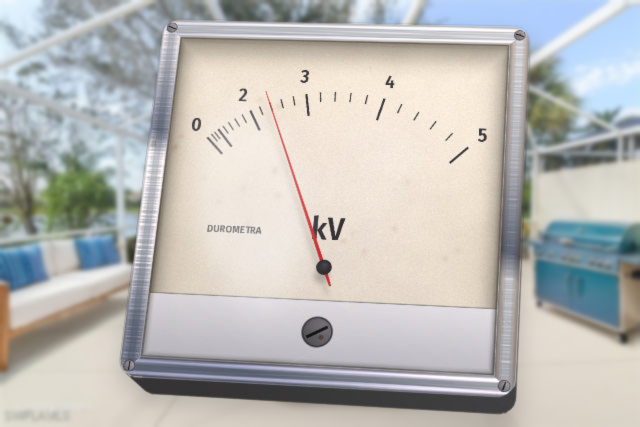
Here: 2.4 kV
